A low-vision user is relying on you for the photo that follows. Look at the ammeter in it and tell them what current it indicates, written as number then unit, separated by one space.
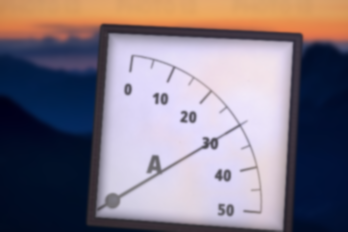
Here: 30 A
